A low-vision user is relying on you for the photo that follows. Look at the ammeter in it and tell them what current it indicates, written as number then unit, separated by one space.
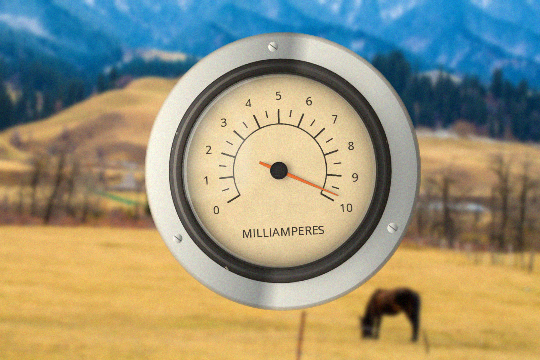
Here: 9.75 mA
